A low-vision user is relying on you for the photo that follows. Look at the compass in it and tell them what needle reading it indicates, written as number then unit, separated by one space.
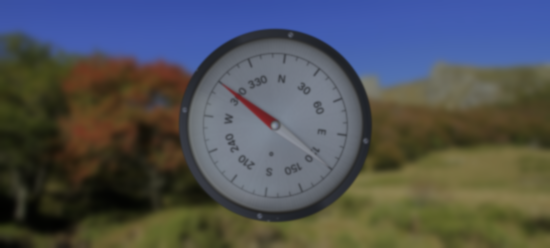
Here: 300 °
